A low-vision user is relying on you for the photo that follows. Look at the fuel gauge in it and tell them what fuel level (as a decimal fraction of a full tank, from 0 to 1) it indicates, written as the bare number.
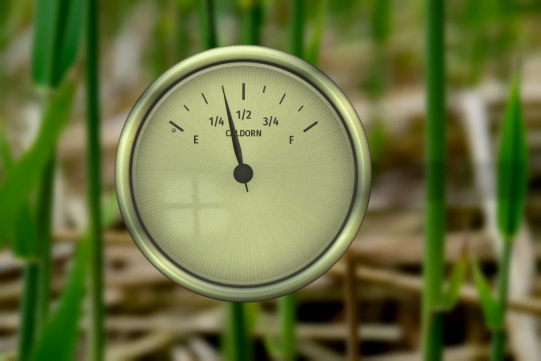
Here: 0.375
